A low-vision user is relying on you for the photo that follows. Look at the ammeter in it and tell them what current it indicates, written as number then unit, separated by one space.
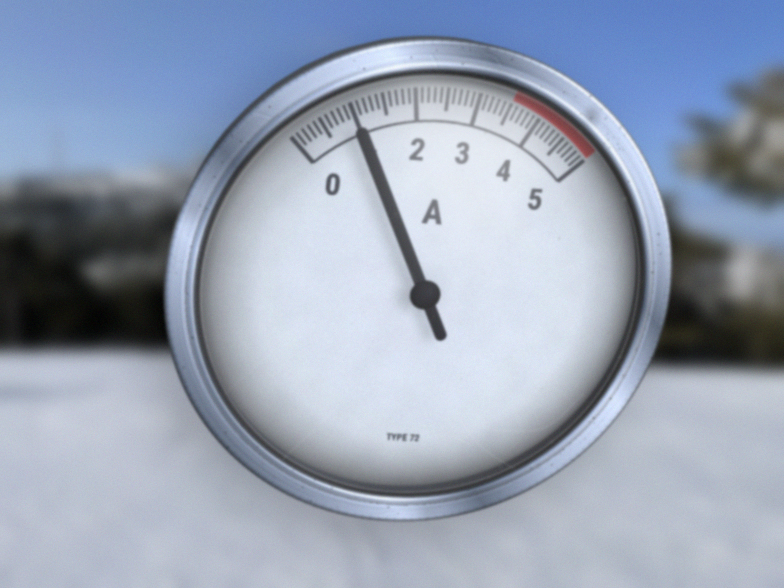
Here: 1 A
